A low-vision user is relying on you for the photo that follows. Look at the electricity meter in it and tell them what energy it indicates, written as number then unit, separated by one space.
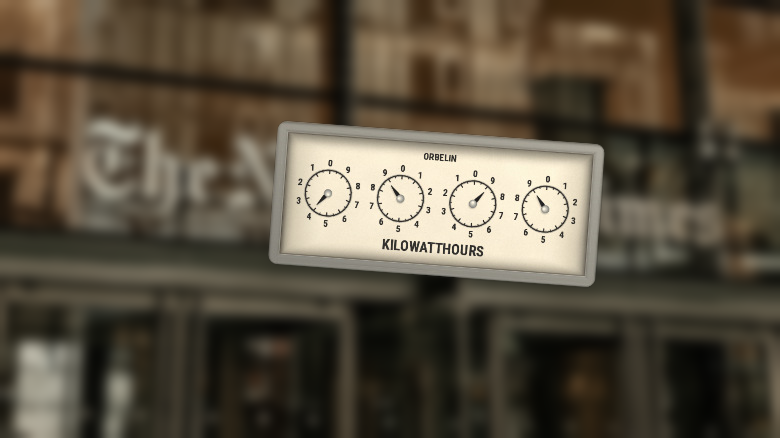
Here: 3889 kWh
